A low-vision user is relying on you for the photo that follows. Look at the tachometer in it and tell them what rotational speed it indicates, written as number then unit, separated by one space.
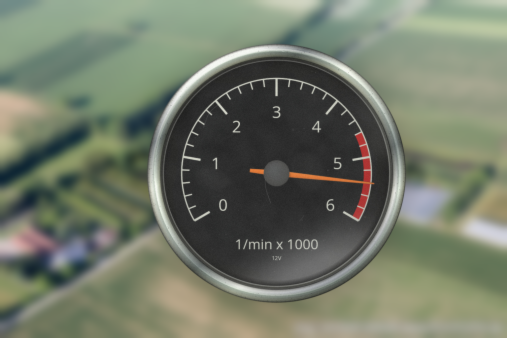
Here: 5400 rpm
